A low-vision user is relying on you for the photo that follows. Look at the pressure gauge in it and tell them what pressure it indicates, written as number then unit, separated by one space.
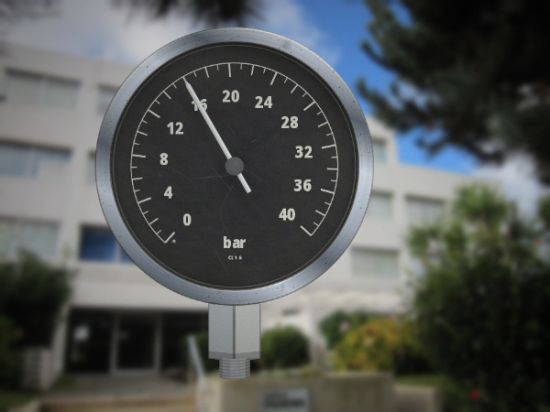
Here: 16 bar
